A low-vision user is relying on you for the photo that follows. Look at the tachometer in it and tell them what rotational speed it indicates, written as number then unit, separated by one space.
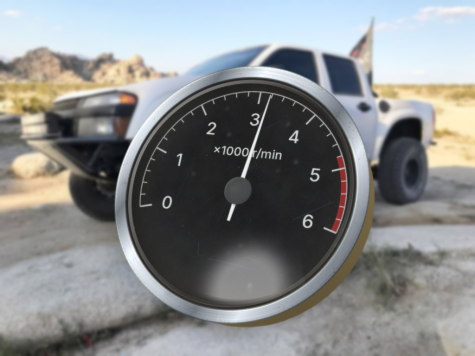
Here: 3200 rpm
